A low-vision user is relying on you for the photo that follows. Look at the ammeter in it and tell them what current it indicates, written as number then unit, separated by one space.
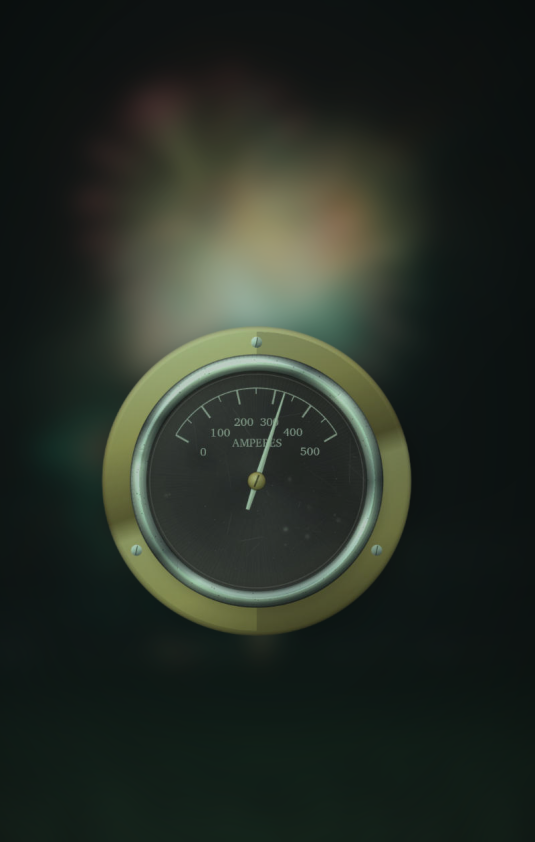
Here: 325 A
